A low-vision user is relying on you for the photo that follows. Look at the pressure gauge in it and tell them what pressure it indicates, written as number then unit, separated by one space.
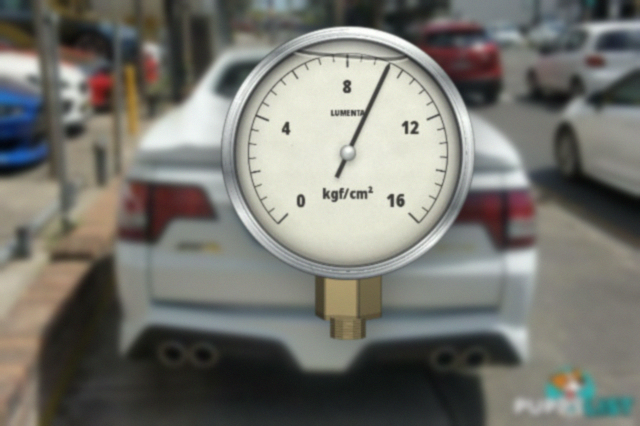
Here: 9.5 kg/cm²
